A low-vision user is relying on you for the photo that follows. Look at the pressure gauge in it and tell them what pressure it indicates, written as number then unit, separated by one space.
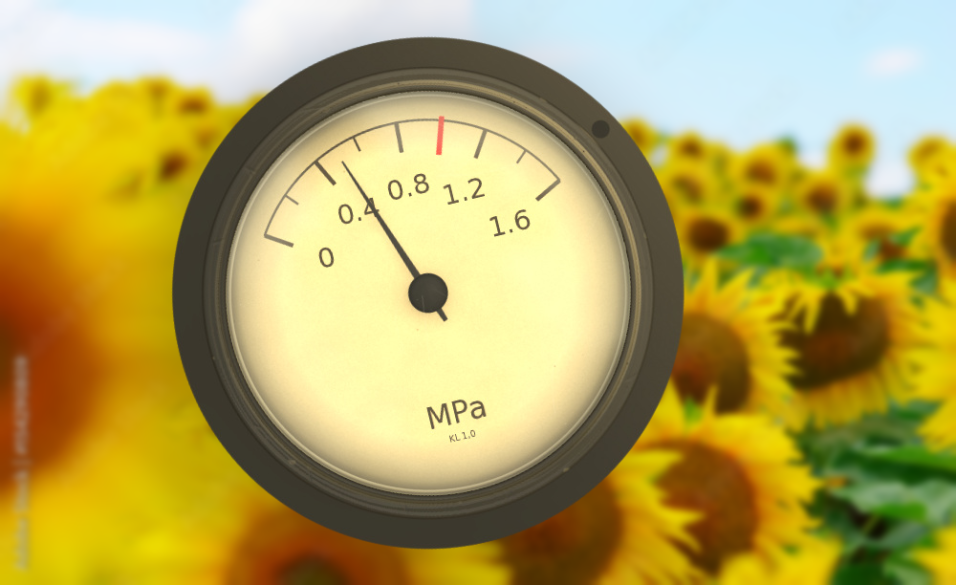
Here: 0.5 MPa
